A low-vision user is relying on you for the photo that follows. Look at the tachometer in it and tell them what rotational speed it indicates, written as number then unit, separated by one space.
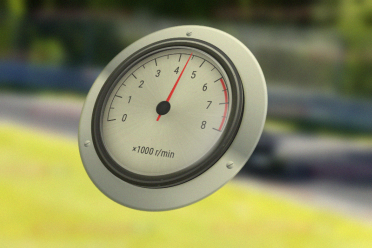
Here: 4500 rpm
